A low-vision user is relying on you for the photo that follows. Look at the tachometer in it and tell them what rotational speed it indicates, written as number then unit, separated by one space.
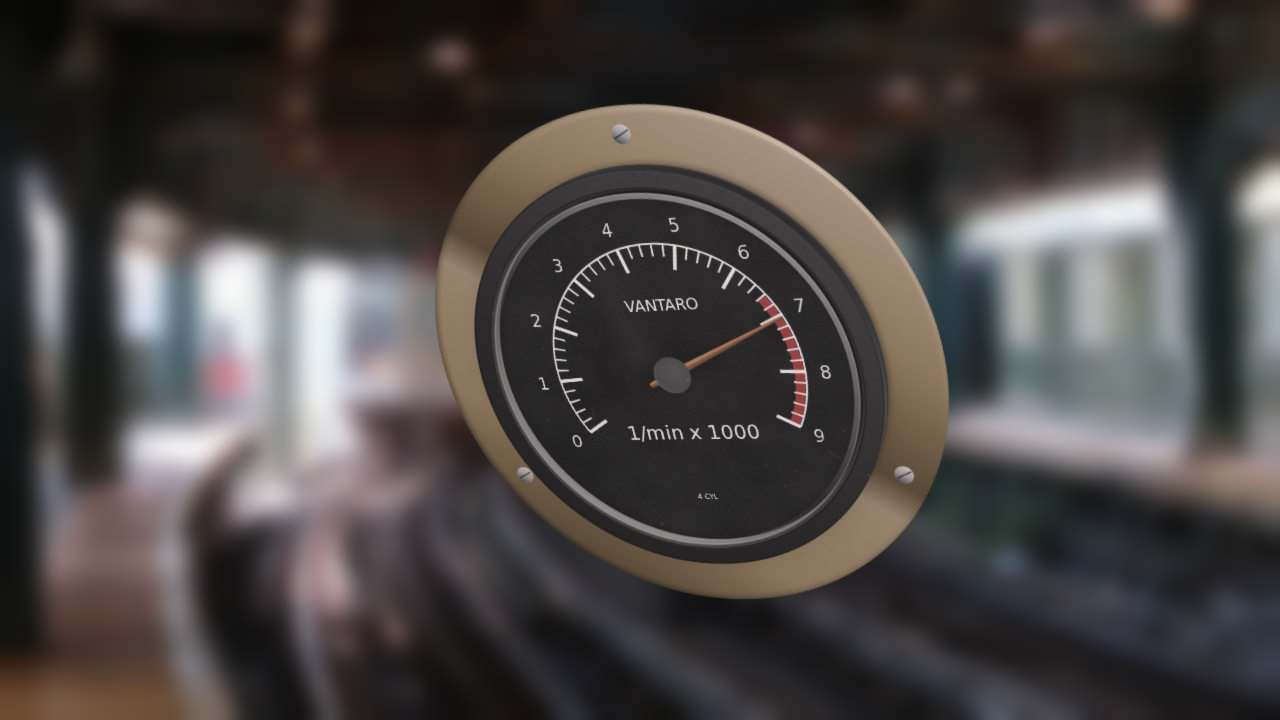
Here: 7000 rpm
